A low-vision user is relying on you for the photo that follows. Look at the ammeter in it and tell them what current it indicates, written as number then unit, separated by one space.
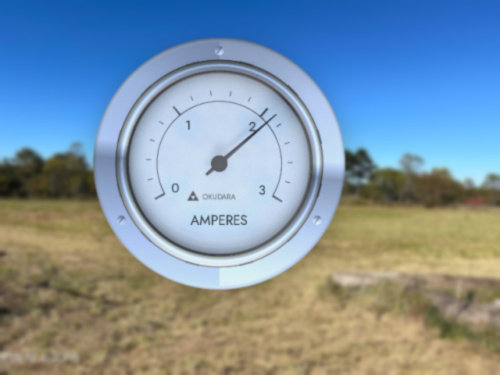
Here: 2.1 A
